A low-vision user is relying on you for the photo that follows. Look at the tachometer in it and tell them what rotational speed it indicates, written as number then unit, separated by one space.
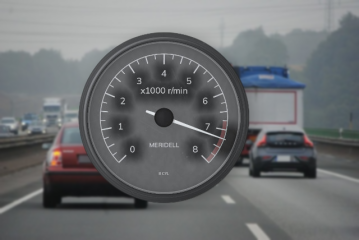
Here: 7250 rpm
